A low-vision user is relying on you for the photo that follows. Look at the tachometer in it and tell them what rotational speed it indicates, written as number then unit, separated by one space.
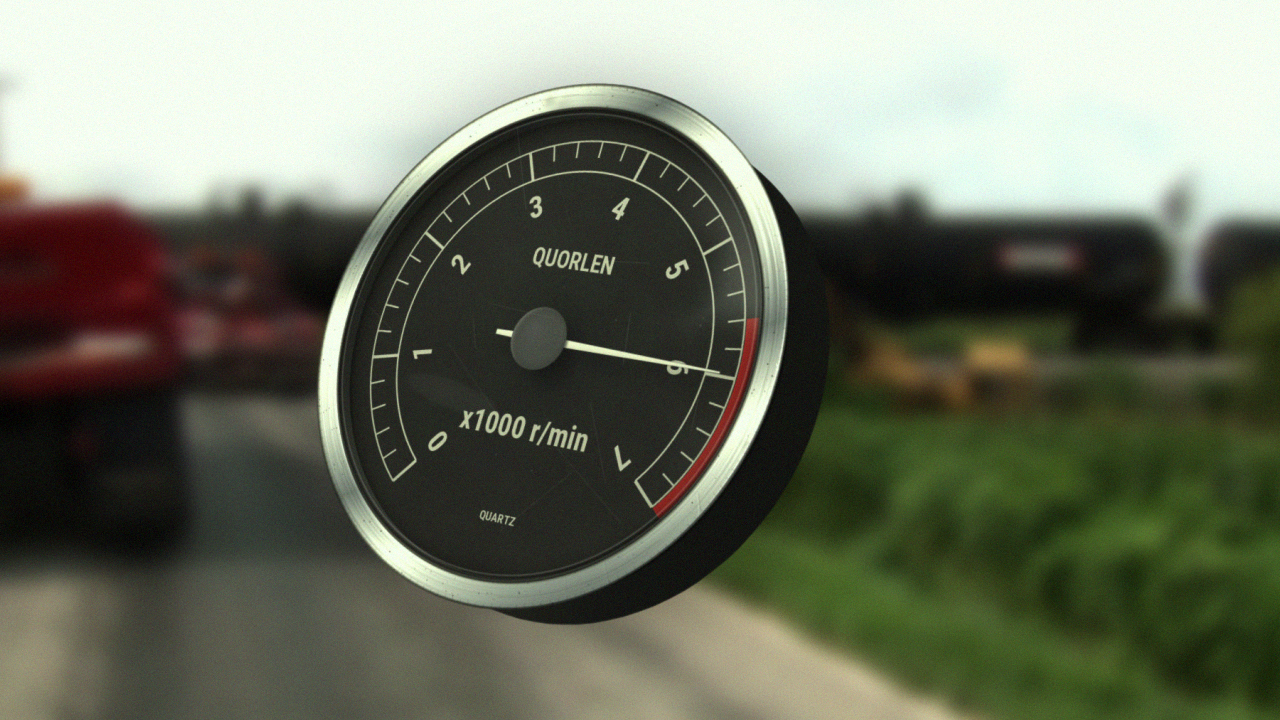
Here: 6000 rpm
